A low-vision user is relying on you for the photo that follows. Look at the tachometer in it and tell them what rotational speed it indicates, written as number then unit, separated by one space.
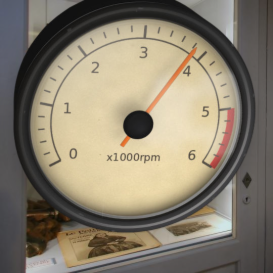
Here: 3800 rpm
